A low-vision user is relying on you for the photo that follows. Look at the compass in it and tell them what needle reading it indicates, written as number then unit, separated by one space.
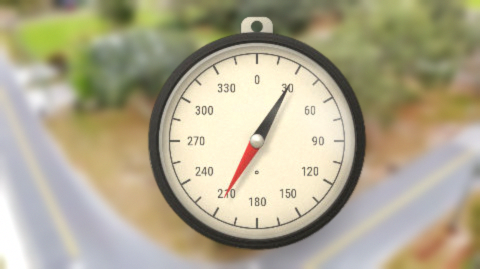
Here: 210 °
